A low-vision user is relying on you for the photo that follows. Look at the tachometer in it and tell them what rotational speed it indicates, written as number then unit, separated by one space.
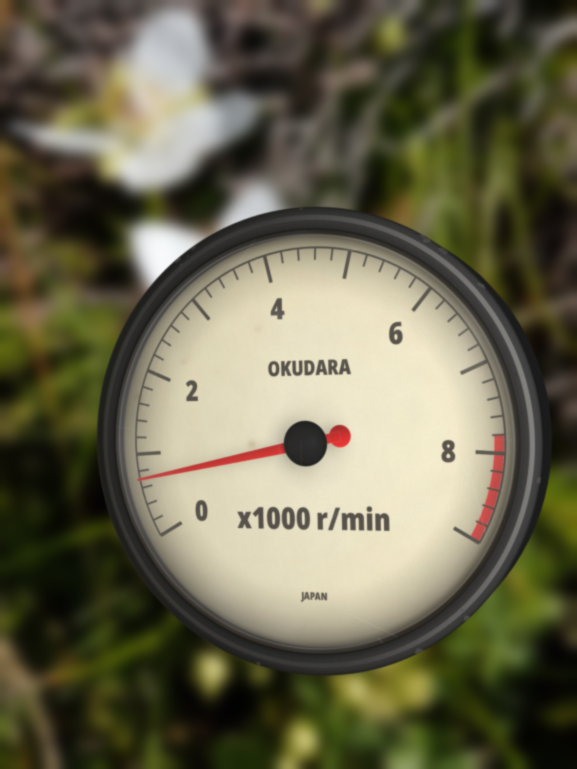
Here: 700 rpm
